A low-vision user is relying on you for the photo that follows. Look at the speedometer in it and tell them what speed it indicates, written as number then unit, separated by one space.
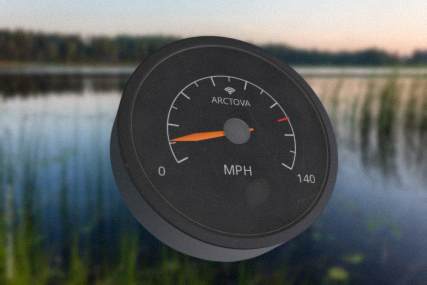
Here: 10 mph
